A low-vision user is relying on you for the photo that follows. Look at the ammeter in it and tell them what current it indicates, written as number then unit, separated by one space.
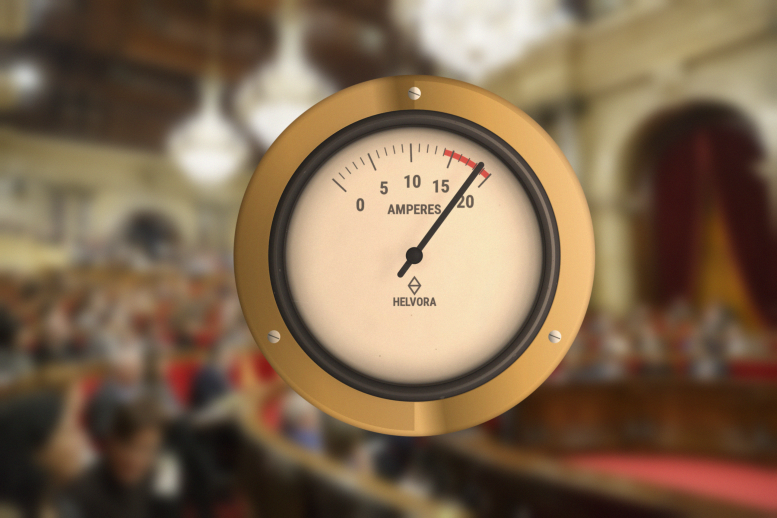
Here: 18.5 A
